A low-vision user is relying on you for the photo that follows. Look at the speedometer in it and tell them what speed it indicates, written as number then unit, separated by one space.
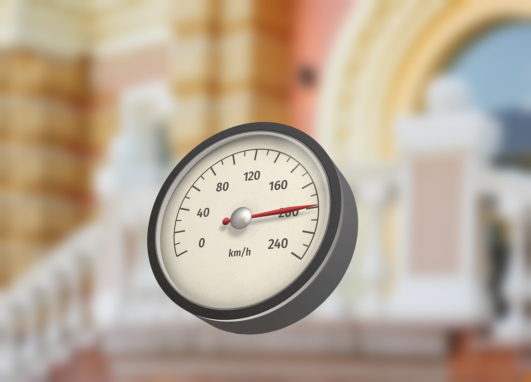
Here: 200 km/h
